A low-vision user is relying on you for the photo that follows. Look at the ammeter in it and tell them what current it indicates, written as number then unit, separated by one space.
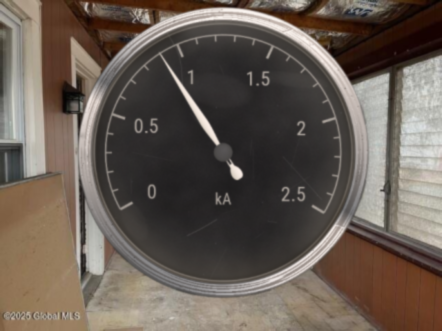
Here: 0.9 kA
